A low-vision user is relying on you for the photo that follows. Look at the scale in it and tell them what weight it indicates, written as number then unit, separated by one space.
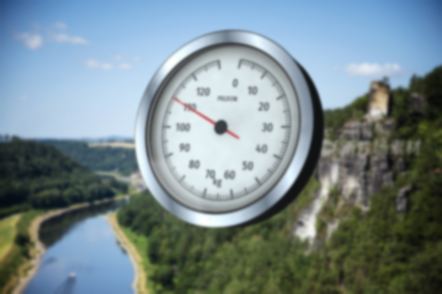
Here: 110 kg
